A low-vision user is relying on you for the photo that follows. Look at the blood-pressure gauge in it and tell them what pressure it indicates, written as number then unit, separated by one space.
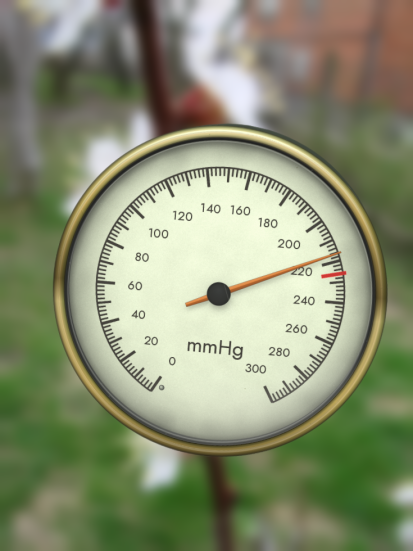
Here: 216 mmHg
